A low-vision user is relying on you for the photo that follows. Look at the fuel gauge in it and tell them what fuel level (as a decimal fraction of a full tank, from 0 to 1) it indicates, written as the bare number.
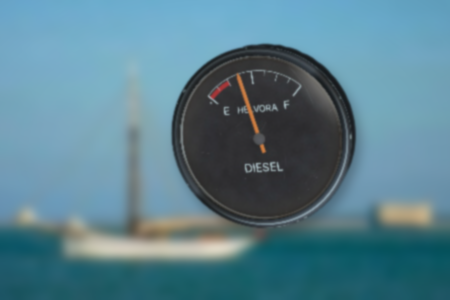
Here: 0.375
